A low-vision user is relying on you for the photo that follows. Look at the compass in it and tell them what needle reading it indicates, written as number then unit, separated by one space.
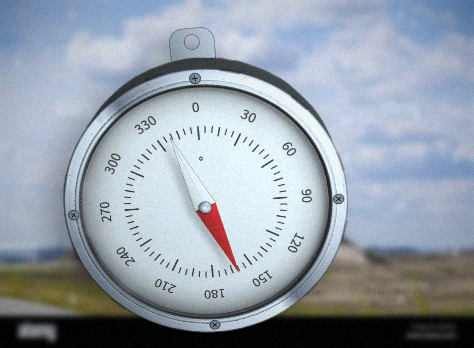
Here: 160 °
